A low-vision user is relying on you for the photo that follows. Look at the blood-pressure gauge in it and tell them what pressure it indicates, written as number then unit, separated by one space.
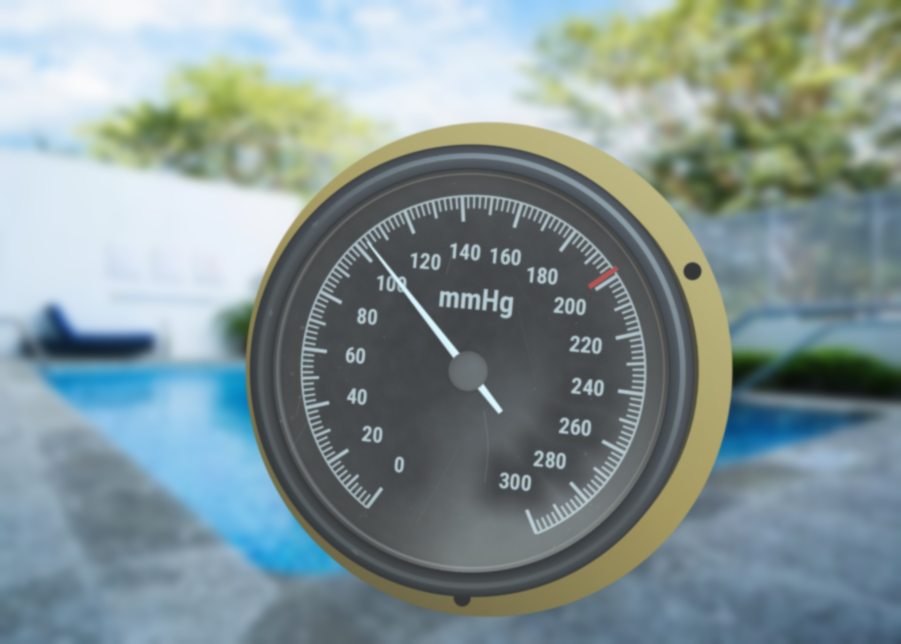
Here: 104 mmHg
